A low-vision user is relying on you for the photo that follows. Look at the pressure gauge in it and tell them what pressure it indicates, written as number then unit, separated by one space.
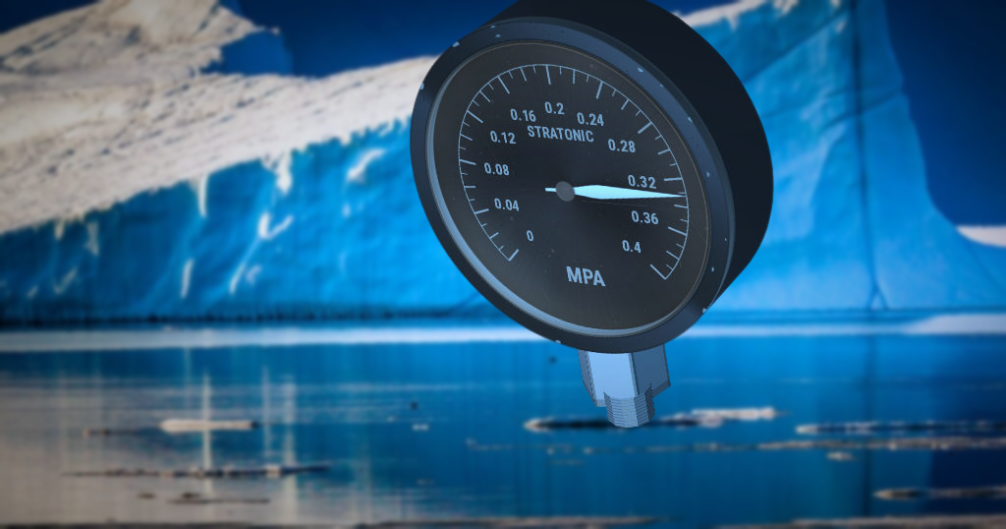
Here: 0.33 MPa
